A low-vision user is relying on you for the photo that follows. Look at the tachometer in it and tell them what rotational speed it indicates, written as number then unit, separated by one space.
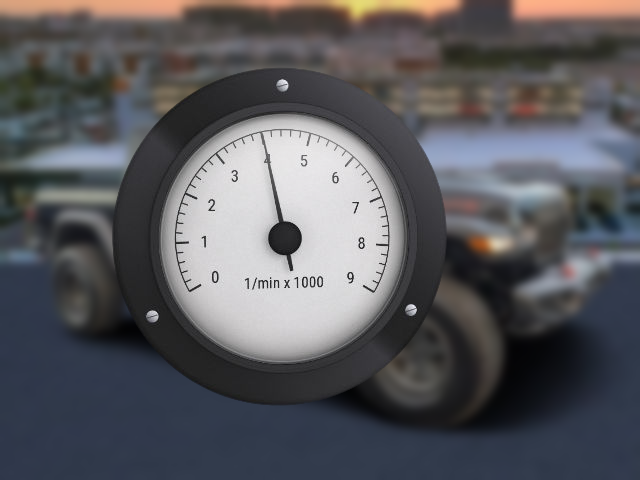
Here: 4000 rpm
